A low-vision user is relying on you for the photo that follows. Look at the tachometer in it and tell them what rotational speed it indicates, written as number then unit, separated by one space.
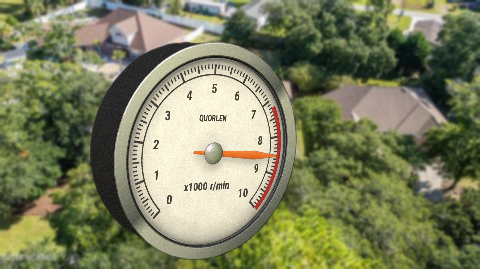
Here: 8500 rpm
